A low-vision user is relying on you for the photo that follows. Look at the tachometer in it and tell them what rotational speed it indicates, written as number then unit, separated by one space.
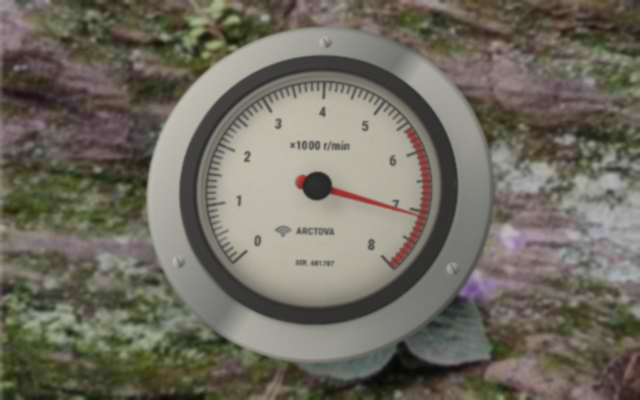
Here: 7100 rpm
